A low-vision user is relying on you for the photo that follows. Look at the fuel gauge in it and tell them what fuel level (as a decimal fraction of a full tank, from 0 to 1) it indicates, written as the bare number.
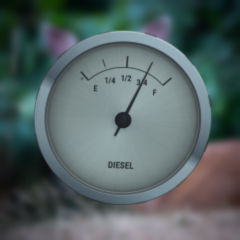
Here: 0.75
